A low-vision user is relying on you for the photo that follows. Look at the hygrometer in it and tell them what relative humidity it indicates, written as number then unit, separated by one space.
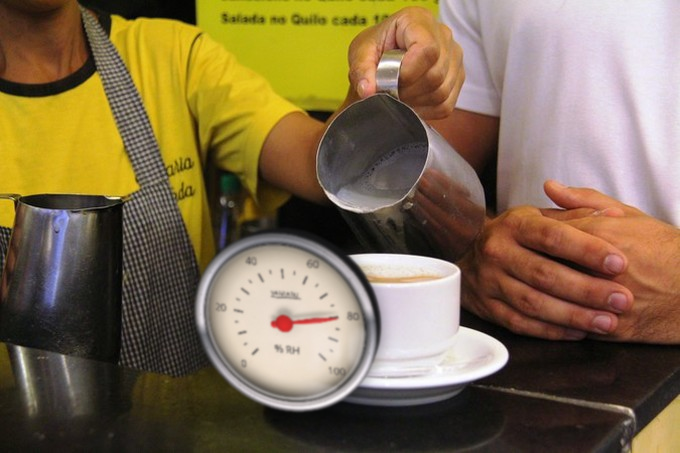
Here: 80 %
